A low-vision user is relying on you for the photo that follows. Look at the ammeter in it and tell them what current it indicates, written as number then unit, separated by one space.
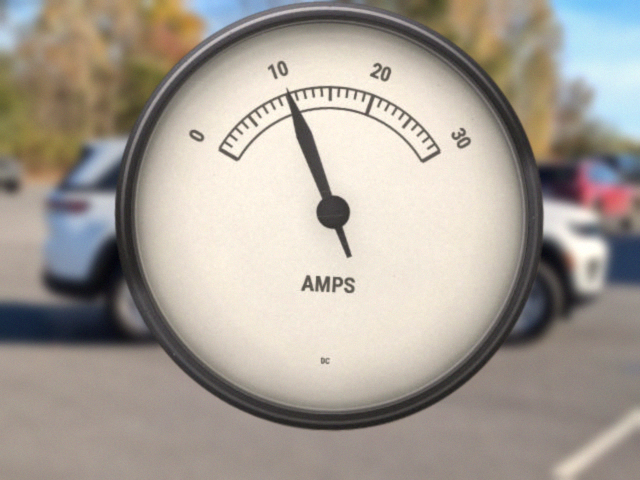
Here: 10 A
